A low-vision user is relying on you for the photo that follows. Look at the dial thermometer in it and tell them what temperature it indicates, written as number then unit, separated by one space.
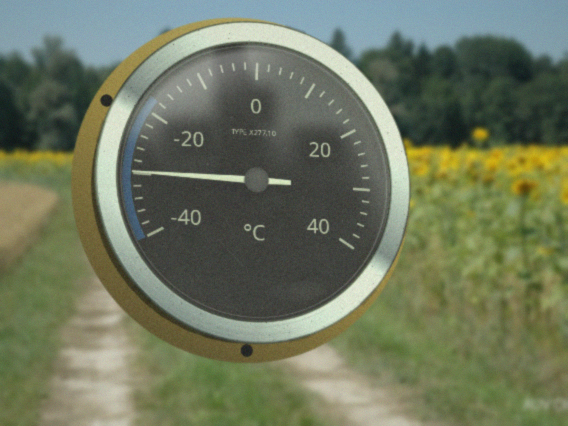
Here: -30 °C
